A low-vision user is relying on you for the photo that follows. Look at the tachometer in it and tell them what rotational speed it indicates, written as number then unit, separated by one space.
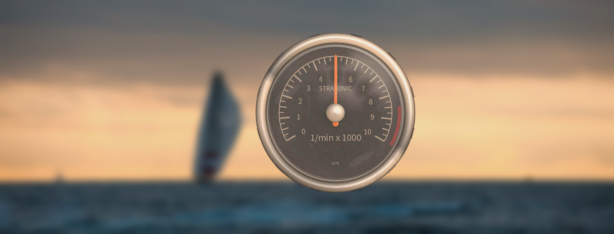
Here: 5000 rpm
